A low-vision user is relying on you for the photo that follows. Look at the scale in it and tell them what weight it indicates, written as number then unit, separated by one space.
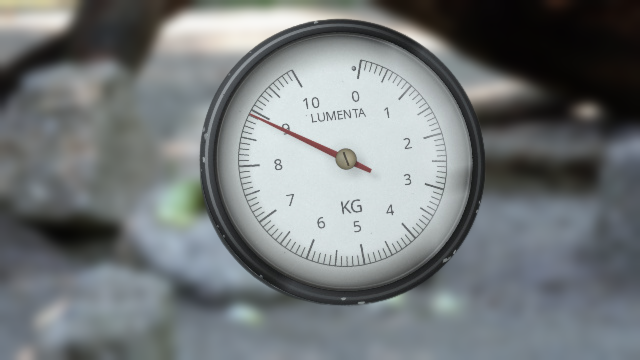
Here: 8.9 kg
